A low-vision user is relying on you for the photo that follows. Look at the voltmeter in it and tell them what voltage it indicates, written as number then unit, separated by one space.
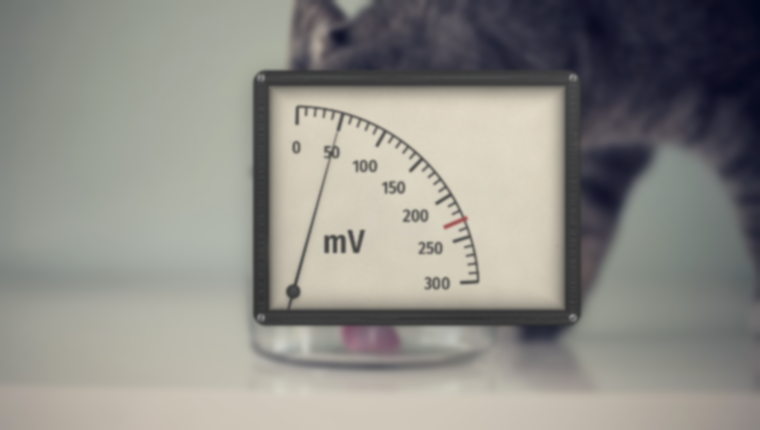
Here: 50 mV
